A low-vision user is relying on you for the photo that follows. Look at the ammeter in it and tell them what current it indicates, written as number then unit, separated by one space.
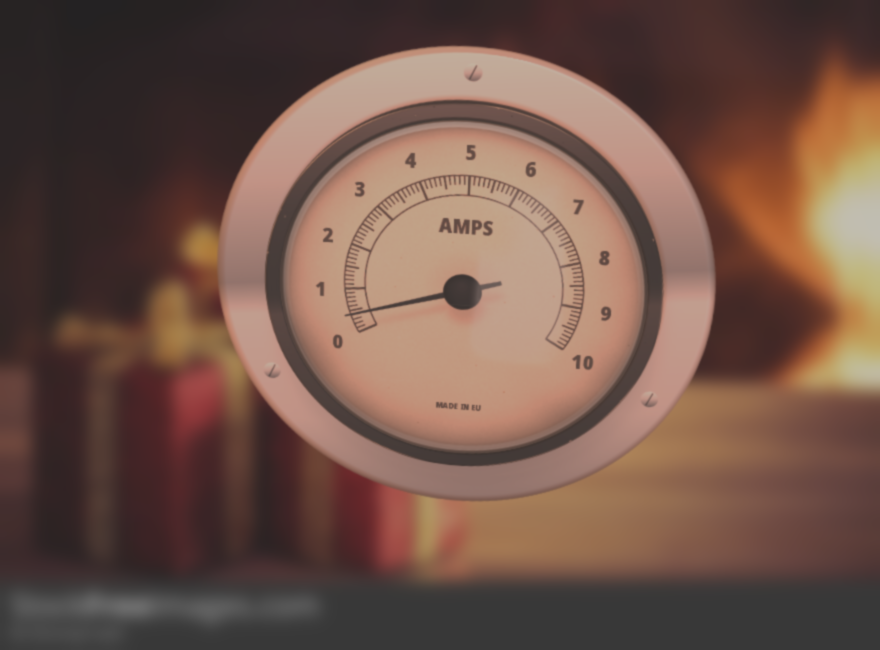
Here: 0.5 A
